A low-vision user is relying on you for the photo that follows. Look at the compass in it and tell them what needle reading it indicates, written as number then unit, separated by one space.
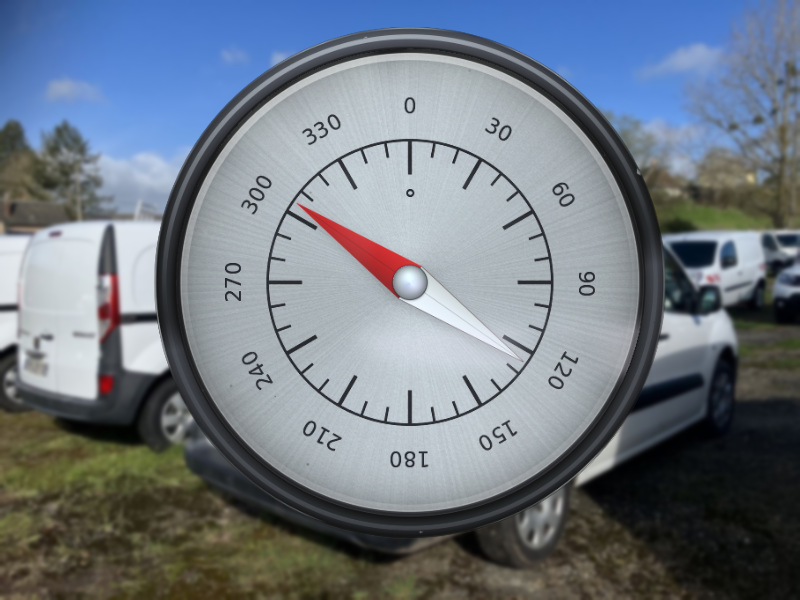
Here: 305 °
